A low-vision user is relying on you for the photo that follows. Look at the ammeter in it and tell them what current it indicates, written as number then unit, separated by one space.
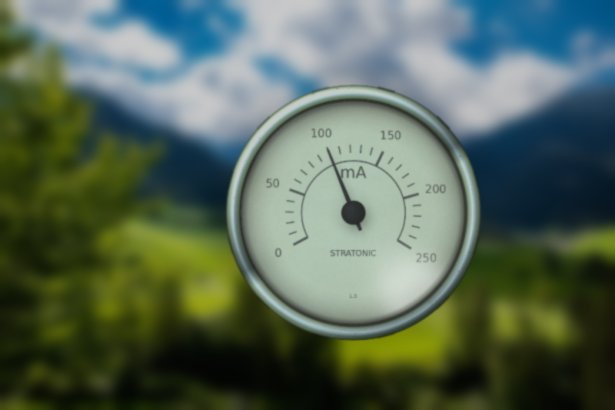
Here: 100 mA
